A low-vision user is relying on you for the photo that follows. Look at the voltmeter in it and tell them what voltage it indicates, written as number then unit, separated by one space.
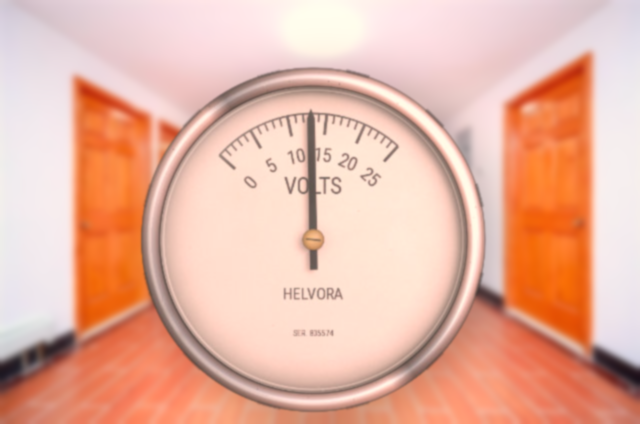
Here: 13 V
